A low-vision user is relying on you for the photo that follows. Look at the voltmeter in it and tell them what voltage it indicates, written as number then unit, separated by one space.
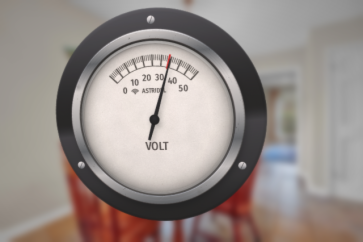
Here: 35 V
